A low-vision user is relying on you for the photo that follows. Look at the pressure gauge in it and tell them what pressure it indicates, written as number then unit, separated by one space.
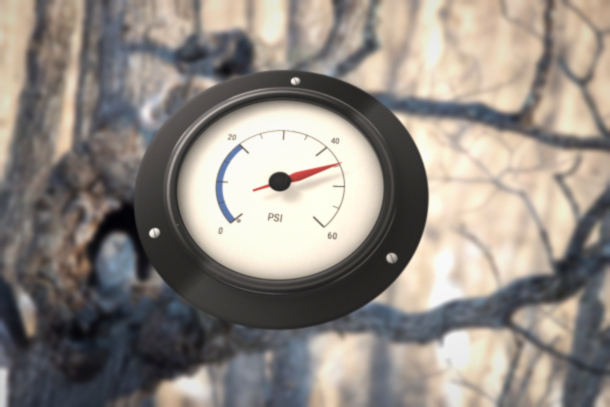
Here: 45 psi
